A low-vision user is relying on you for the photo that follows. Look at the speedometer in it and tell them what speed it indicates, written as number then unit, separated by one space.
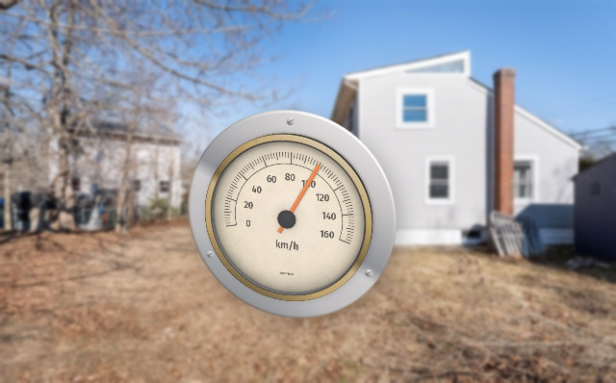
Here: 100 km/h
